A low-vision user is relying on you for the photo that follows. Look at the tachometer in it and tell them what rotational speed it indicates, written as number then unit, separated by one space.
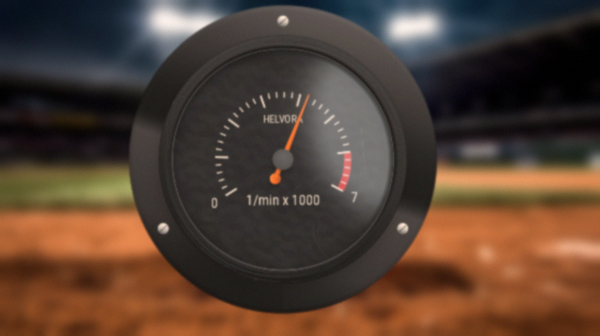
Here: 4200 rpm
